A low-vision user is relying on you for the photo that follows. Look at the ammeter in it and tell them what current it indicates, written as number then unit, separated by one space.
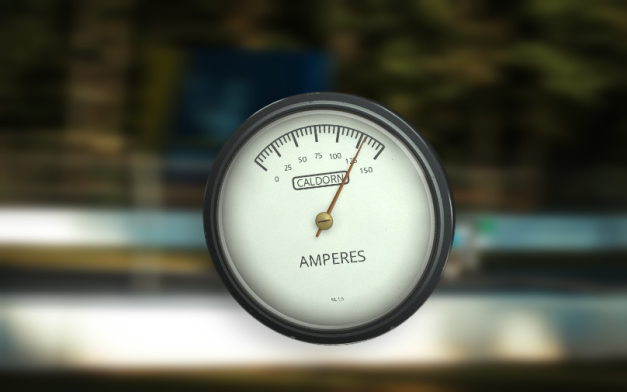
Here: 130 A
